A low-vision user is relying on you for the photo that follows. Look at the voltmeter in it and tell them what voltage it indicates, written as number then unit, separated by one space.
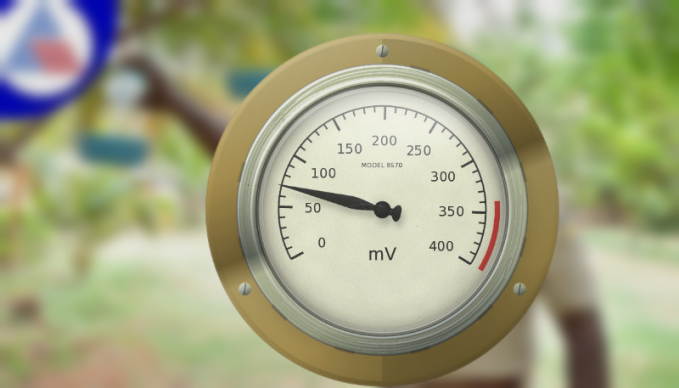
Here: 70 mV
